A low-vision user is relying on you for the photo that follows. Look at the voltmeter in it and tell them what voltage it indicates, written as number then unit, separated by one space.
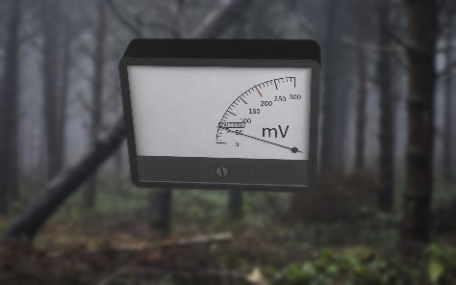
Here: 50 mV
